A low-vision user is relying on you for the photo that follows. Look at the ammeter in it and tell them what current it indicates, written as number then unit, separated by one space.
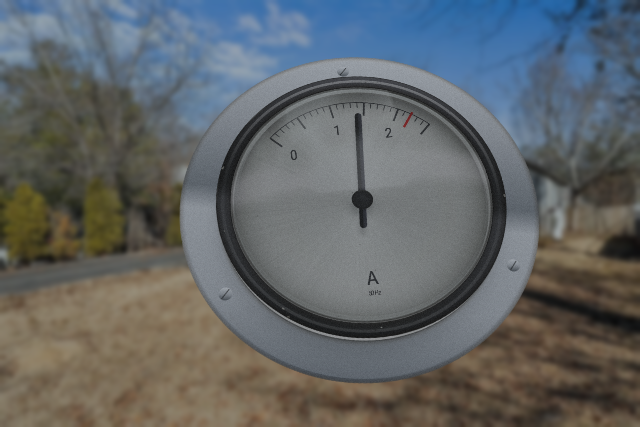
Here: 1.4 A
